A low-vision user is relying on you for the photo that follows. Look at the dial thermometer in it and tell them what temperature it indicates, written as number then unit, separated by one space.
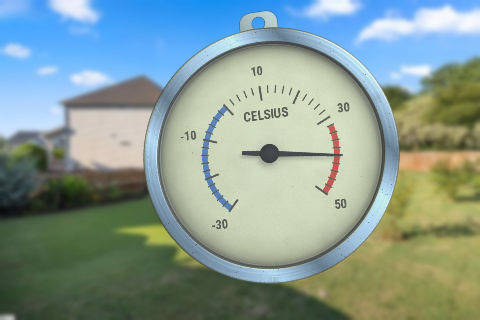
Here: 40 °C
